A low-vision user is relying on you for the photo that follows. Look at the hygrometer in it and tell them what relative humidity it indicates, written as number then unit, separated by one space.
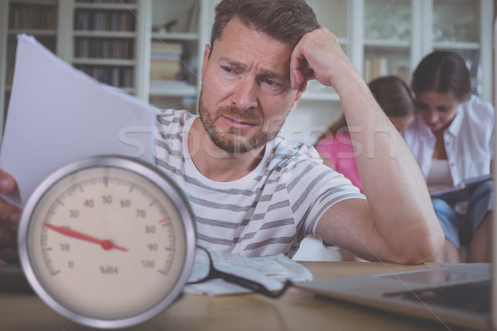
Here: 20 %
